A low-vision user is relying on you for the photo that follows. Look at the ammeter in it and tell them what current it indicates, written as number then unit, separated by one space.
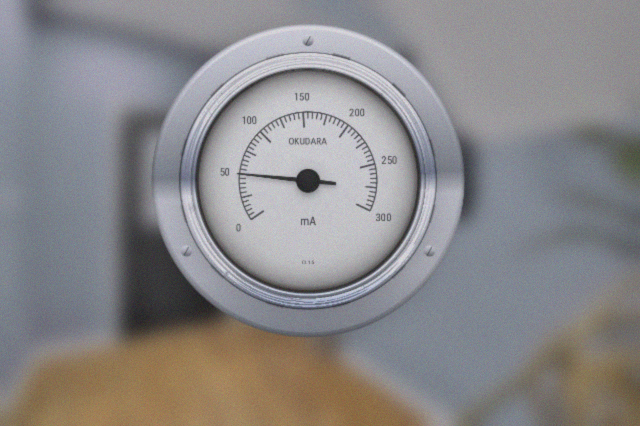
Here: 50 mA
